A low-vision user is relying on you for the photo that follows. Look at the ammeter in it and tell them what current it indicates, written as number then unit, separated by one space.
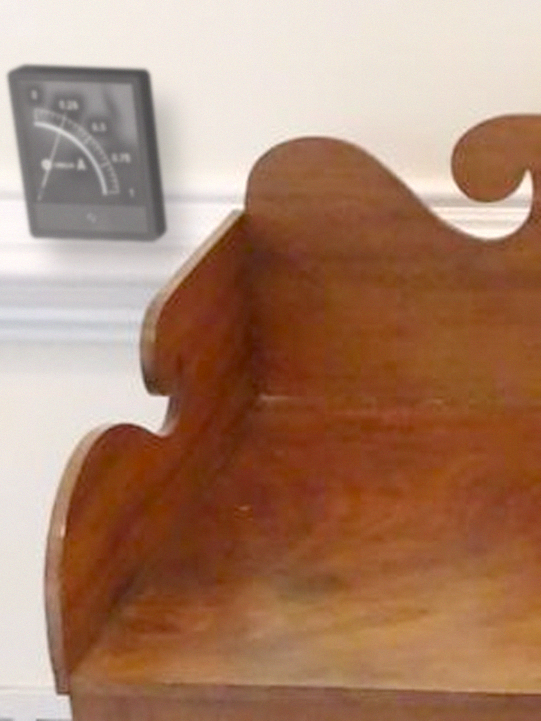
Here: 0.25 A
